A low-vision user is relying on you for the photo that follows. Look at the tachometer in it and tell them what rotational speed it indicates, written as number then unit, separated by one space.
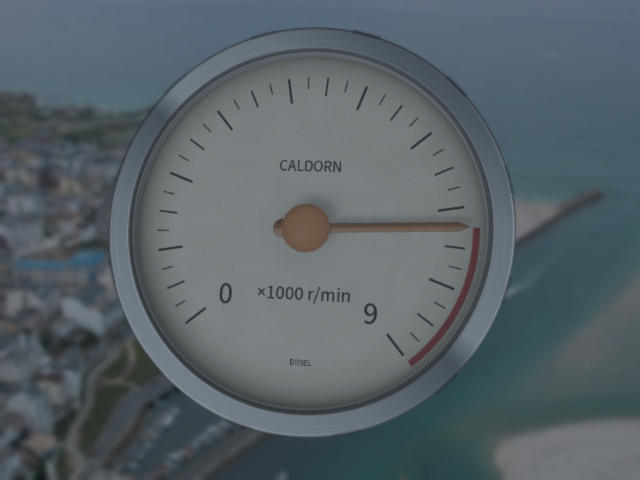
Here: 7250 rpm
